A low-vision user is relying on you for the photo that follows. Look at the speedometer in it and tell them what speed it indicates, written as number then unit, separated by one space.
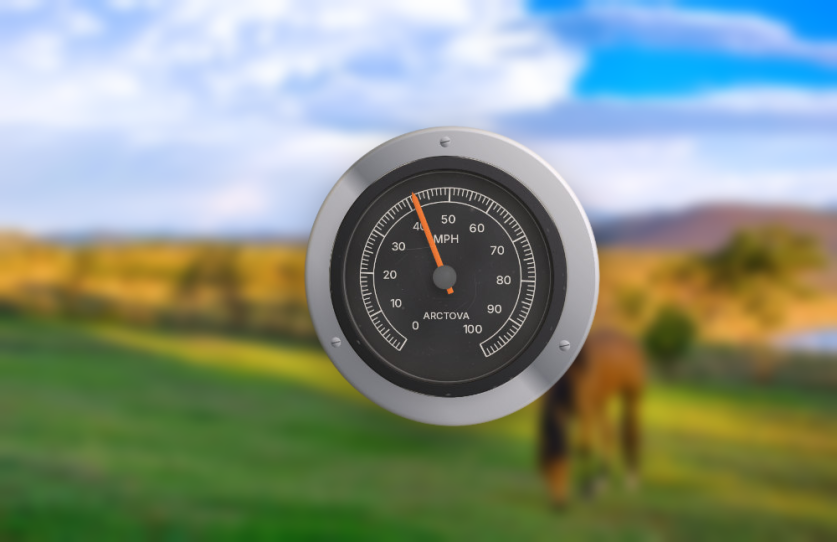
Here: 42 mph
